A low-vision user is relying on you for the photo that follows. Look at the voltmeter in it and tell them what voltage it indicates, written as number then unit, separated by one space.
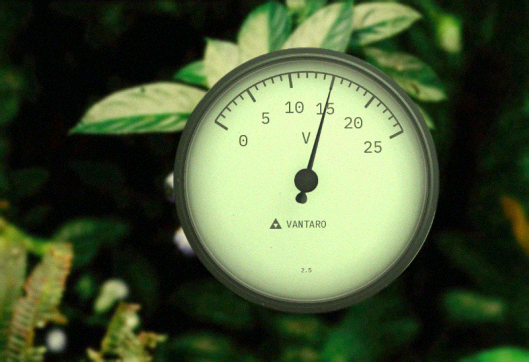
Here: 15 V
